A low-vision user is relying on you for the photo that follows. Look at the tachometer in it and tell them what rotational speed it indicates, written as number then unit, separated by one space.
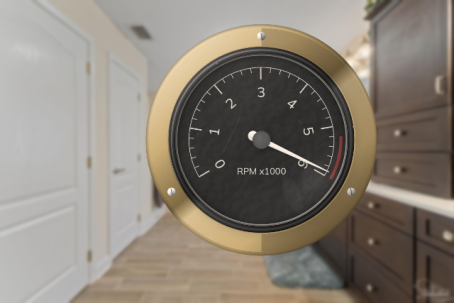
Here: 5900 rpm
